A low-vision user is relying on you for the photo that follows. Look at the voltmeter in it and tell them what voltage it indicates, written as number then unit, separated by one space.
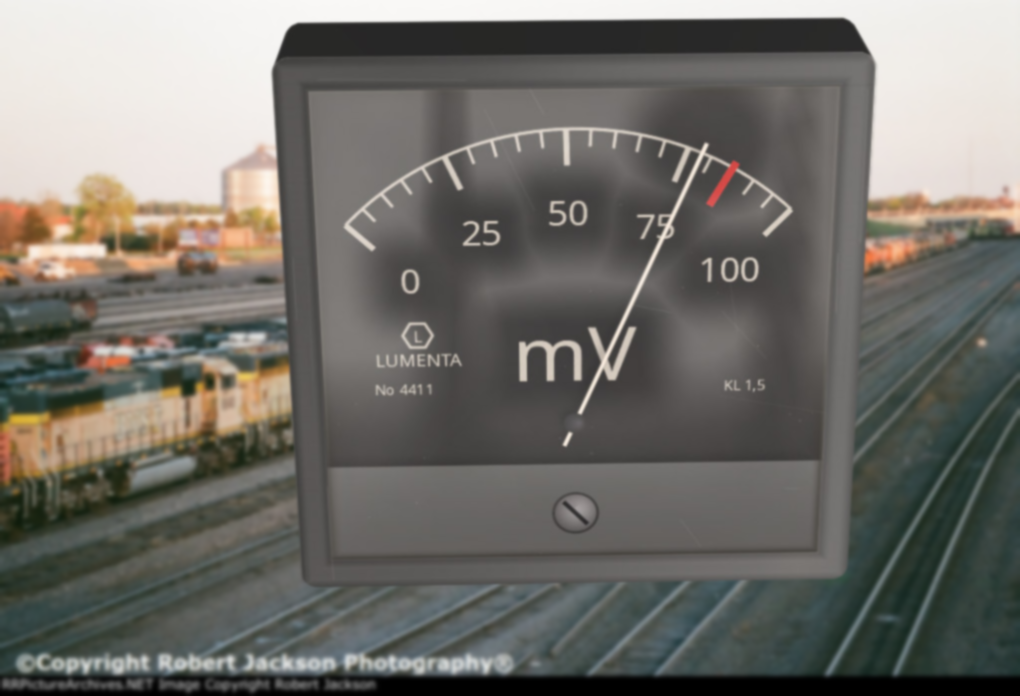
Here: 77.5 mV
